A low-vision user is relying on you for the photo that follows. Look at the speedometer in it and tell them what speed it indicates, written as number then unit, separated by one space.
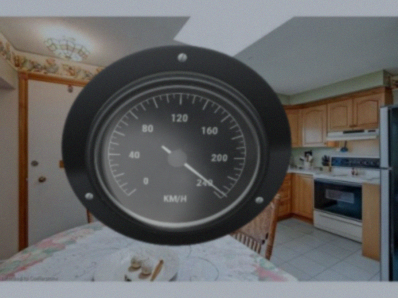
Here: 235 km/h
